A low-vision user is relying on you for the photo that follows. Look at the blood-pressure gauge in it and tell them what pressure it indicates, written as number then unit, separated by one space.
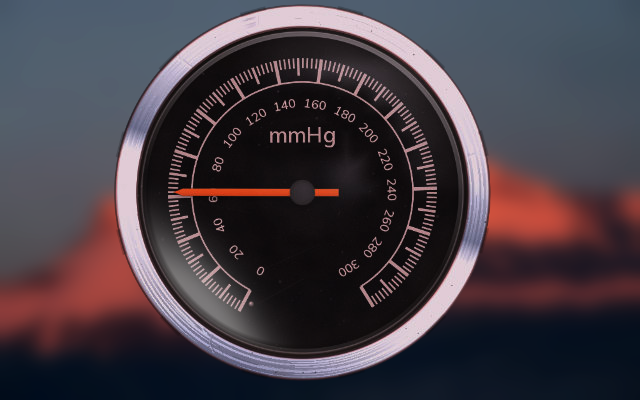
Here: 62 mmHg
